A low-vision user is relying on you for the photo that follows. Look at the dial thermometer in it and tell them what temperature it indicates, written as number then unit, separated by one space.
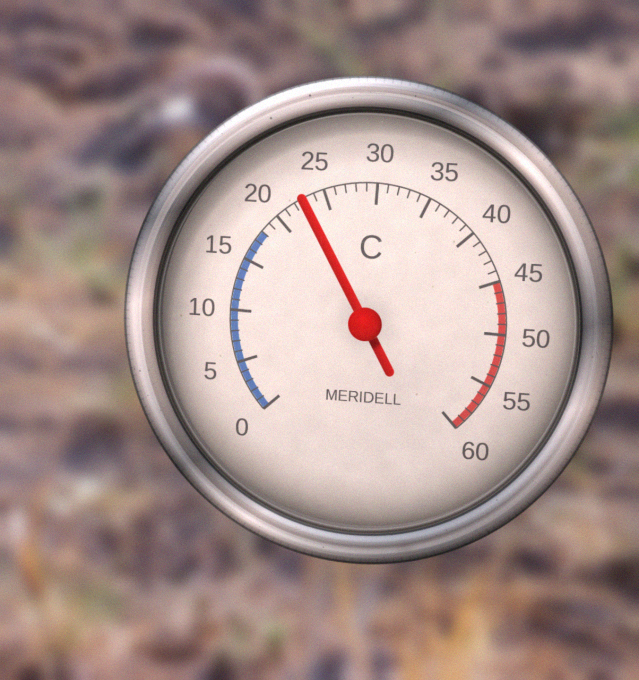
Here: 23 °C
